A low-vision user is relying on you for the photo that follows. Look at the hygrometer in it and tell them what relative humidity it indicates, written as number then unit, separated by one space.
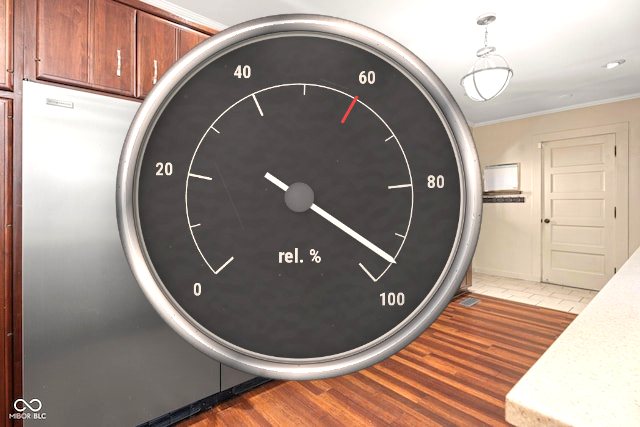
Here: 95 %
